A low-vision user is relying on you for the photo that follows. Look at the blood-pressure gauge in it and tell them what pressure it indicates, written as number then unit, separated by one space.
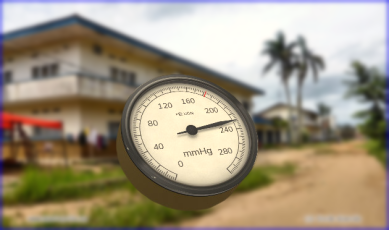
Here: 230 mmHg
